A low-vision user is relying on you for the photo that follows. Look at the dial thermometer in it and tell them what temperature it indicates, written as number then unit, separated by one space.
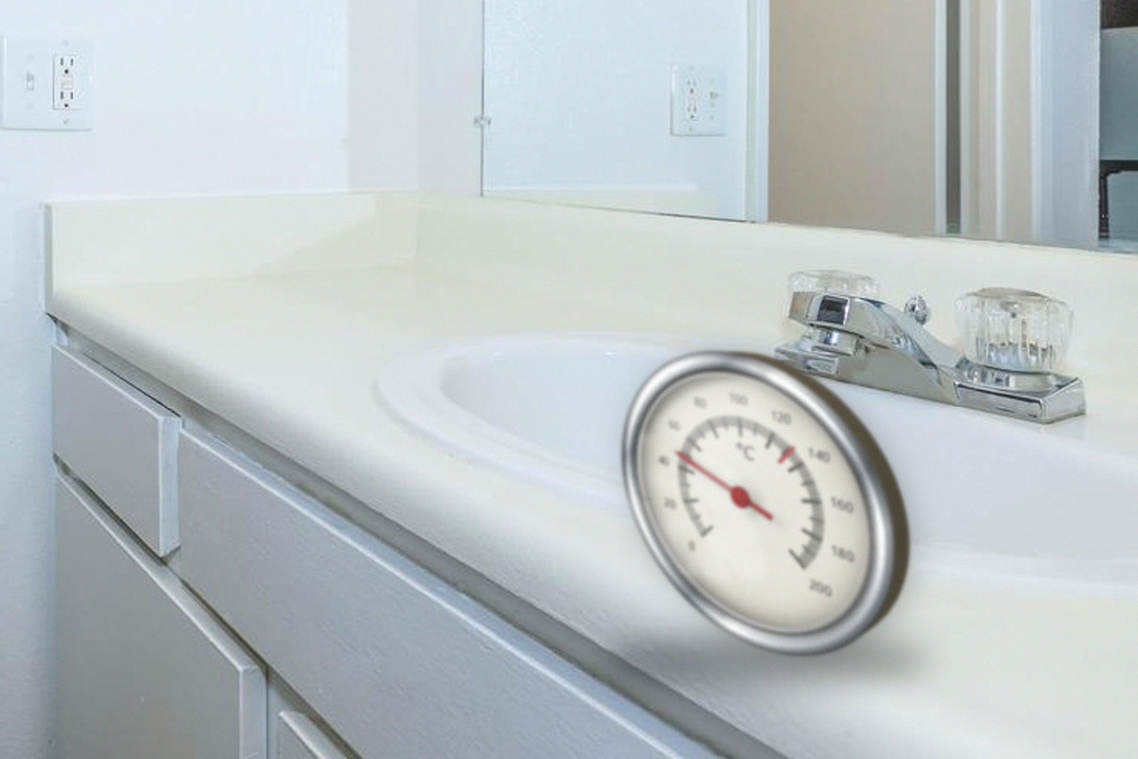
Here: 50 °C
